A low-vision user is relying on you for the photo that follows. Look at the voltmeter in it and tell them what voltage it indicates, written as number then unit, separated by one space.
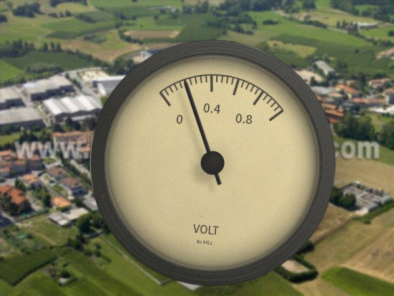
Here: 0.2 V
